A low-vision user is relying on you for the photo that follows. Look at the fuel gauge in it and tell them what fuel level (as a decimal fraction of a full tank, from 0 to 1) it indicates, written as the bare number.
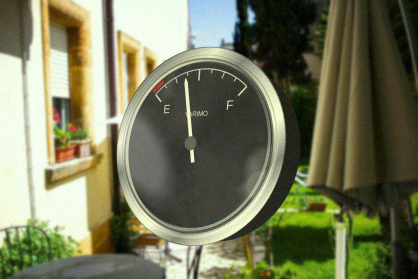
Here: 0.375
